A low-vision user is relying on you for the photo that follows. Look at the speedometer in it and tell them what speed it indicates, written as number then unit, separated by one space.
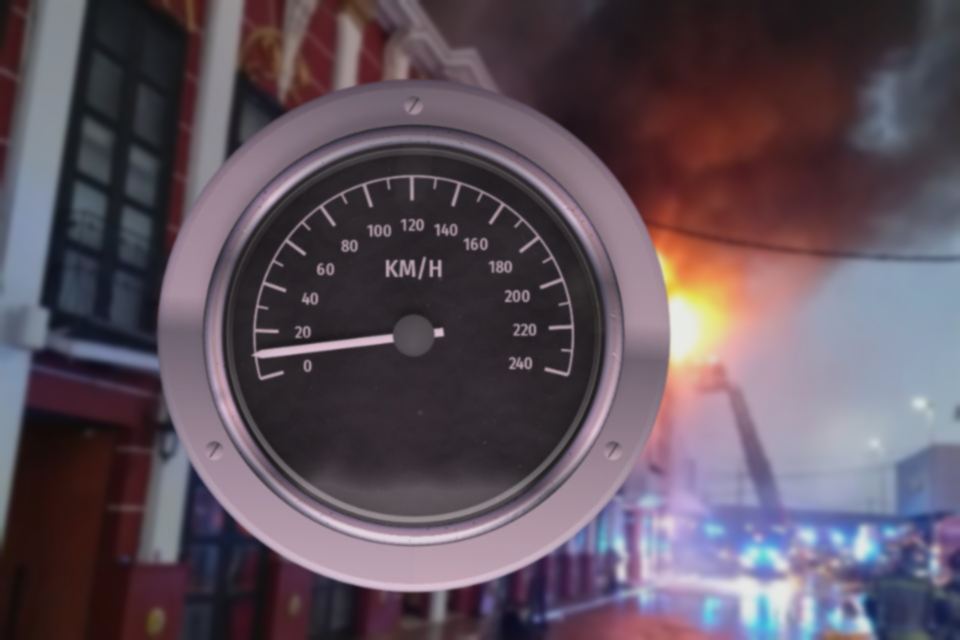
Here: 10 km/h
